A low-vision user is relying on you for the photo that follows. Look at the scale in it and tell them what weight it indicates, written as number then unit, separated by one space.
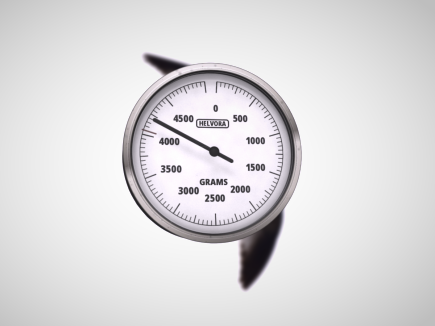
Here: 4200 g
